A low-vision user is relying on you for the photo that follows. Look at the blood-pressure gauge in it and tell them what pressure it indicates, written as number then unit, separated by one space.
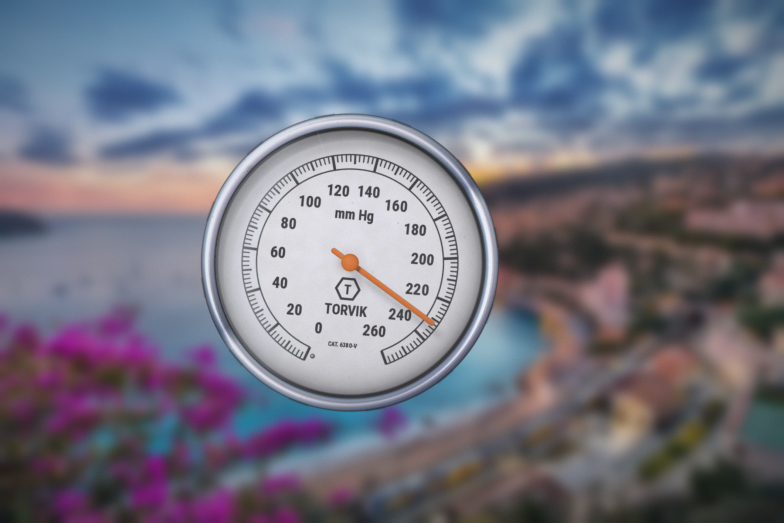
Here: 232 mmHg
